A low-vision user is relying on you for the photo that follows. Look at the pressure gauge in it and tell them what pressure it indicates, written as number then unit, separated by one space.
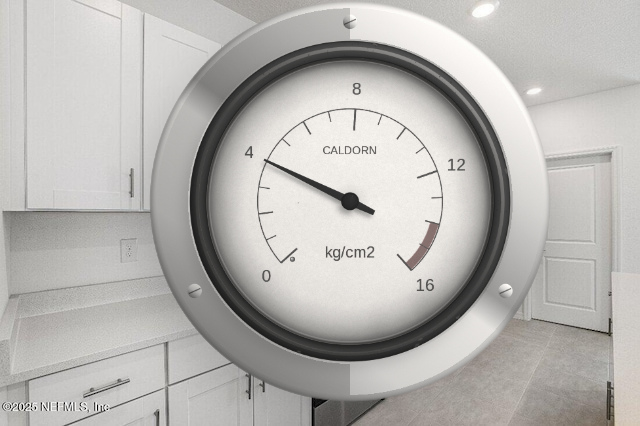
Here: 4 kg/cm²
